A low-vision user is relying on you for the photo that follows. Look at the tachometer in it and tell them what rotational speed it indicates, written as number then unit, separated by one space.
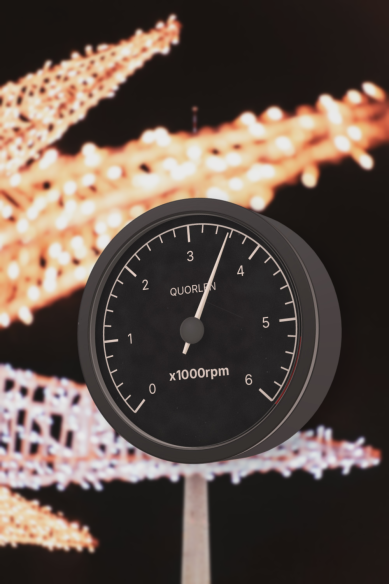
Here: 3600 rpm
